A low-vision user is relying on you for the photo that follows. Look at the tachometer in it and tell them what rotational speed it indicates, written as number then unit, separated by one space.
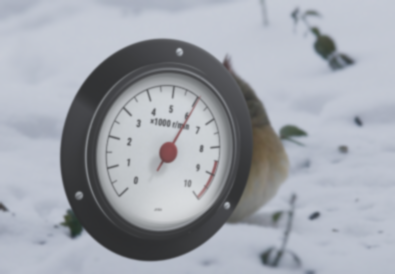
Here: 6000 rpm
